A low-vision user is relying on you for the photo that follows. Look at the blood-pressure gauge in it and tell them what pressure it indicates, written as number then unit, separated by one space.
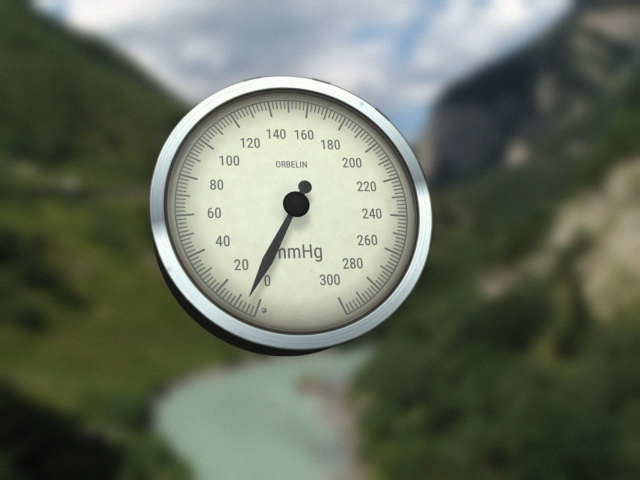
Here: 6 mmHg
